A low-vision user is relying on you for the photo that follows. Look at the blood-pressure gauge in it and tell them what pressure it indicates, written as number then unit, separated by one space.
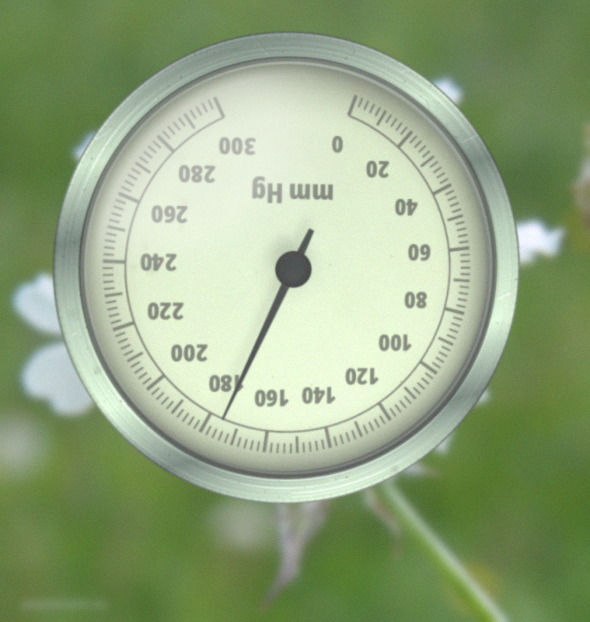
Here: 176 mmHg
